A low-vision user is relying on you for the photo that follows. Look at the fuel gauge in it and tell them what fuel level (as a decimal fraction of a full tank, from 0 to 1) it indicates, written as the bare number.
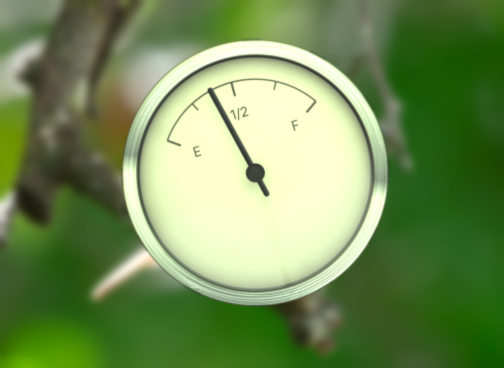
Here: 0.375
